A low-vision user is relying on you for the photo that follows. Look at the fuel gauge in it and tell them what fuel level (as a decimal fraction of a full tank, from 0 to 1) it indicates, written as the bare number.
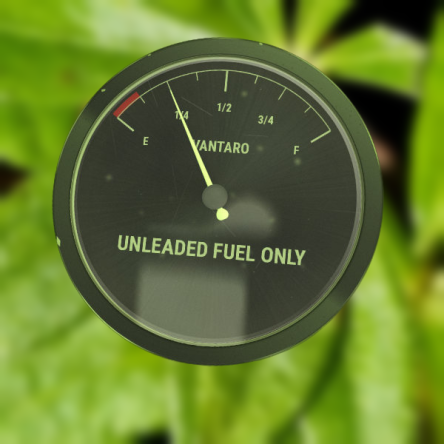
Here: 0.25
